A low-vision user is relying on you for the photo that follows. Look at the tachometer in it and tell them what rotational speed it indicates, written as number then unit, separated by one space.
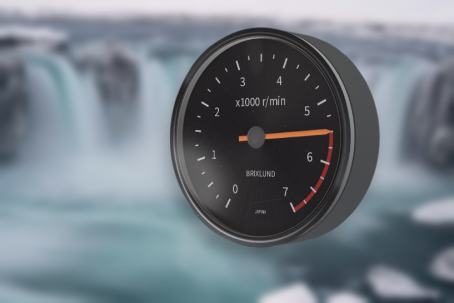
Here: 5500 rpm
